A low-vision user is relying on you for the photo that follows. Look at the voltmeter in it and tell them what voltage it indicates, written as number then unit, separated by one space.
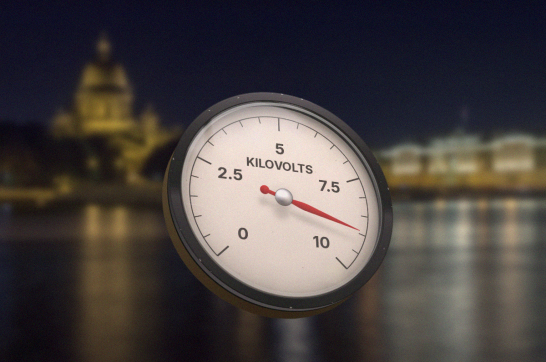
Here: 9 kV
